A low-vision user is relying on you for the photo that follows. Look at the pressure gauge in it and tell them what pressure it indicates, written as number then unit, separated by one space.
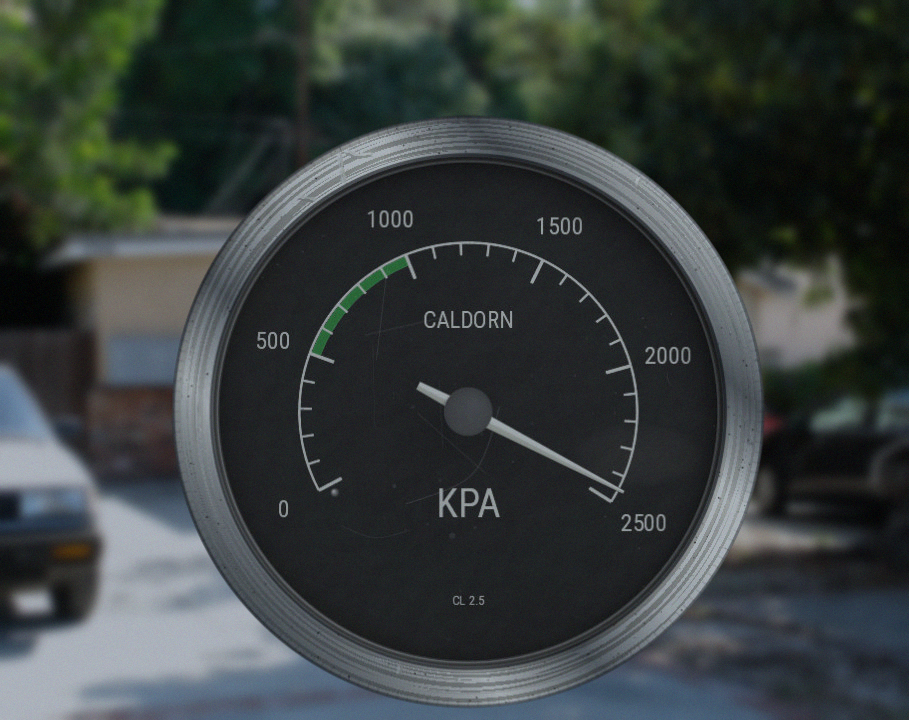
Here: 2450 kPa
